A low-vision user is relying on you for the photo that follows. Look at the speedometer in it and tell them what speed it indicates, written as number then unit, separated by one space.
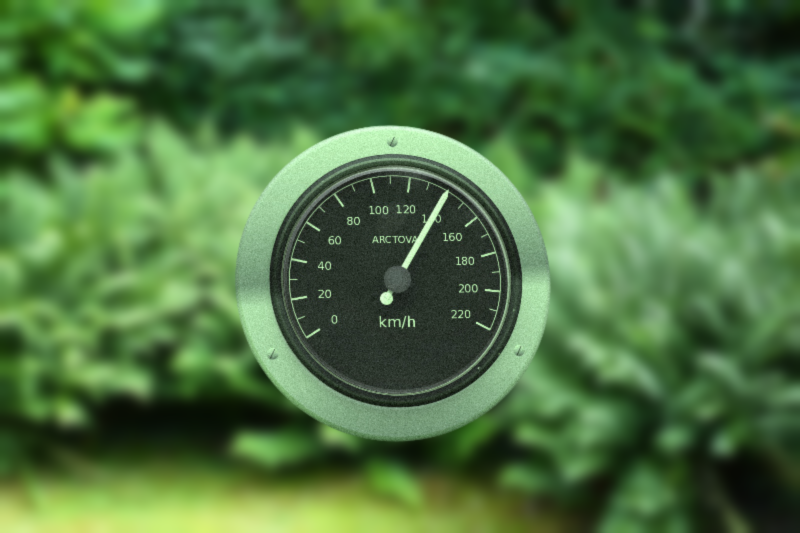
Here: 140 km/h
